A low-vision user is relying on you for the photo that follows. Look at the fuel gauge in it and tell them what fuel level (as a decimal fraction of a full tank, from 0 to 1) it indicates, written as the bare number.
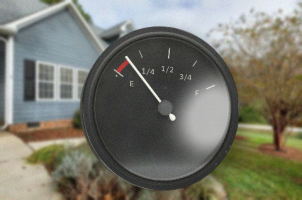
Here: 0.125
